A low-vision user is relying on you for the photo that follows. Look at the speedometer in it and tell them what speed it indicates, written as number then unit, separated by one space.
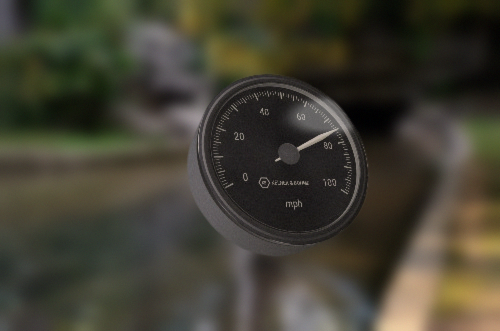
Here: 75 mph
